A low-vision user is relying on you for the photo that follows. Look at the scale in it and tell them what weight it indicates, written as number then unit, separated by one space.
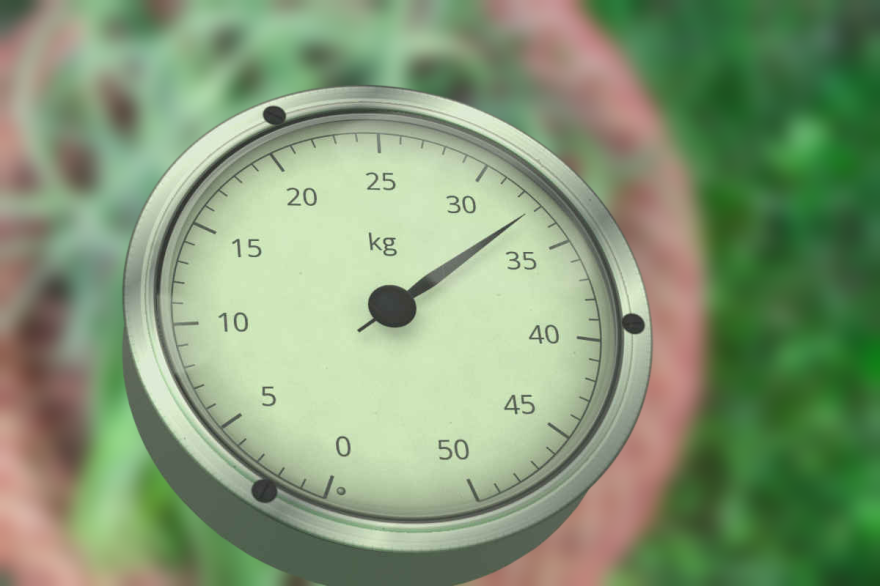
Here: 33 kg
